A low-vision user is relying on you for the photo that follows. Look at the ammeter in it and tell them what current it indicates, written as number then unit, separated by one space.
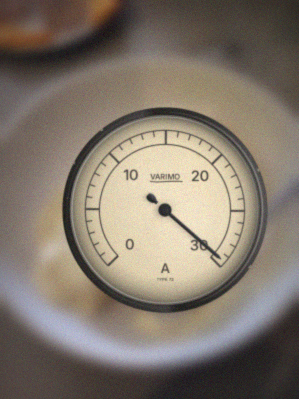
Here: 29.5 A
